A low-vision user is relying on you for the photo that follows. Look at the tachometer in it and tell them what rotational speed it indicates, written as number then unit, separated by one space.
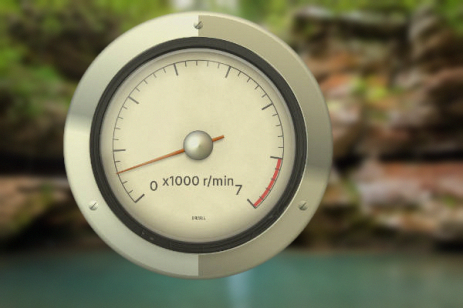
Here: 600 rpm
